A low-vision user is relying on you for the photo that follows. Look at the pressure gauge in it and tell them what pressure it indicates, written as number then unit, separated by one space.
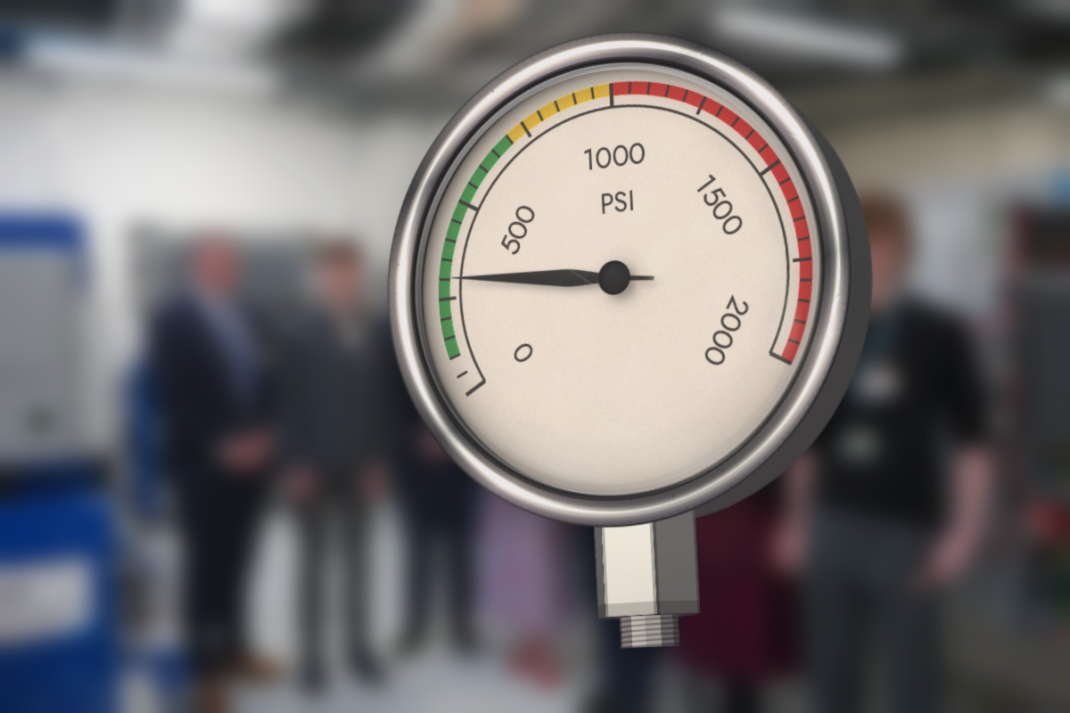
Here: 300 psi
